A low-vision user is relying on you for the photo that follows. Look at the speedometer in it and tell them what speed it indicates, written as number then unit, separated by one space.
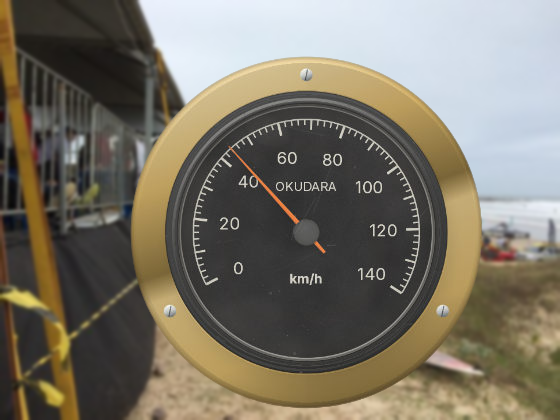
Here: 44 km/h
